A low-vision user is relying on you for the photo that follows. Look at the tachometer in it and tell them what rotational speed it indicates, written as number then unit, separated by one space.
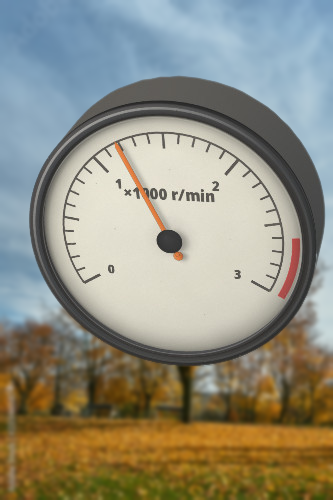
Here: 1200 rpm
